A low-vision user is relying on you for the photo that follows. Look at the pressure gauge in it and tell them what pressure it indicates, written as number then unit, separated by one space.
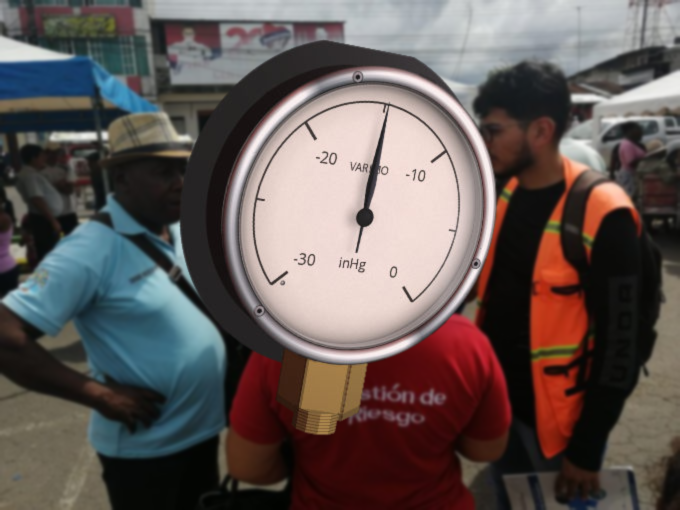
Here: -15 inHg
